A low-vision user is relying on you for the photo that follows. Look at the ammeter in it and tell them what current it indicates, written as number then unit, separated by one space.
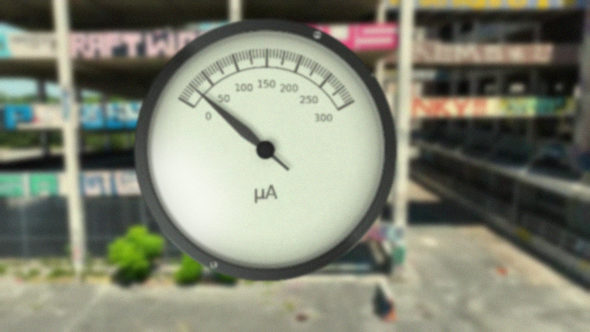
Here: 25 µA
